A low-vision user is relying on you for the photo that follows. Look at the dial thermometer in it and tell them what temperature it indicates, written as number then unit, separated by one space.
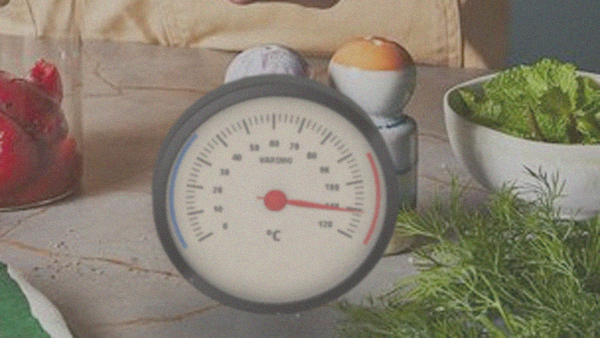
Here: 110 °C
